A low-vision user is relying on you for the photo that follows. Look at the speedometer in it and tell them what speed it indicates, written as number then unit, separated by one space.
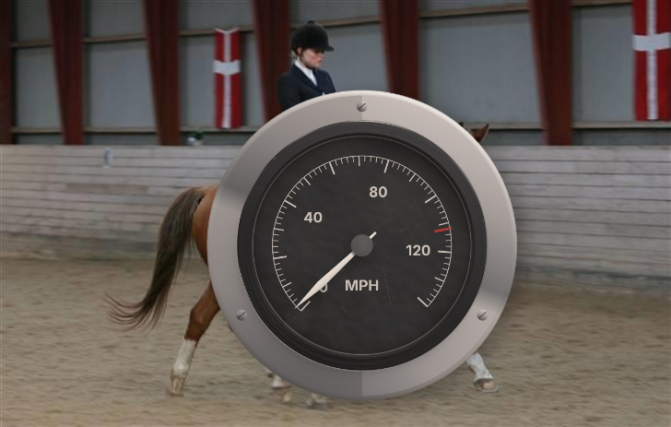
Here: 2 mph
